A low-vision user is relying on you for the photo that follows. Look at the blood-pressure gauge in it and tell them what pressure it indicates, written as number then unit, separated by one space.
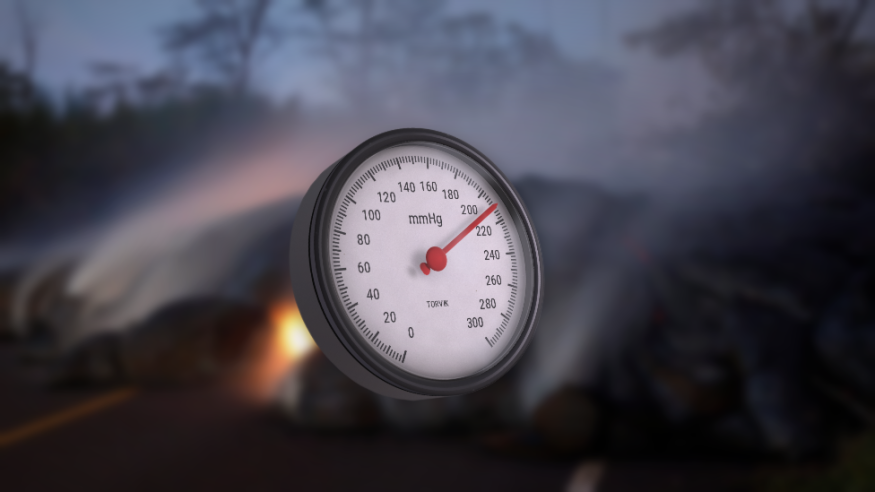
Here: 210 mmHg
